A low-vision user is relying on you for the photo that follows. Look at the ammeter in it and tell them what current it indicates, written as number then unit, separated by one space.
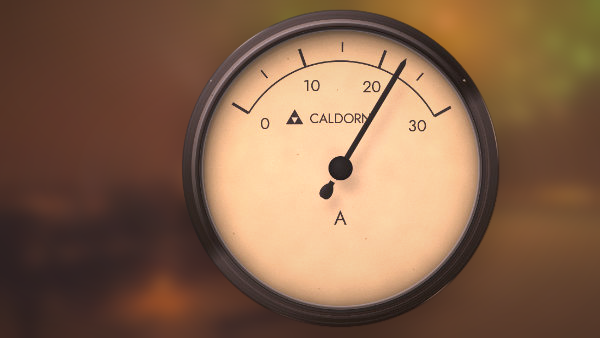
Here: 22.5 A
